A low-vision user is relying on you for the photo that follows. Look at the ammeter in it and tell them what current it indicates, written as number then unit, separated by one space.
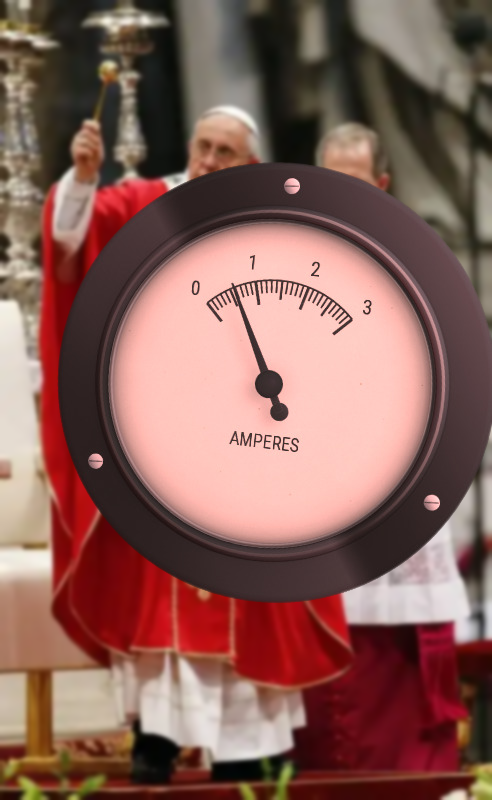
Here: 0.6 A
